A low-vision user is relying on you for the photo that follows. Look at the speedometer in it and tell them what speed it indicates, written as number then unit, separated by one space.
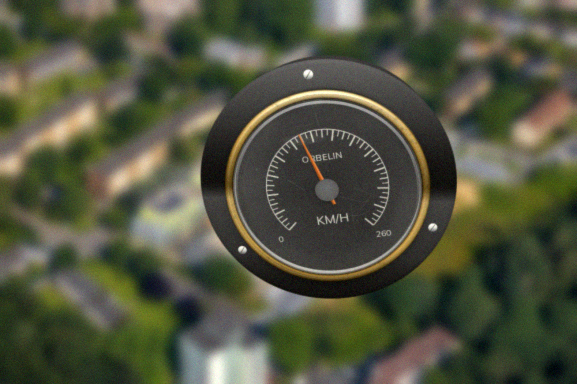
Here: 110 km/h
